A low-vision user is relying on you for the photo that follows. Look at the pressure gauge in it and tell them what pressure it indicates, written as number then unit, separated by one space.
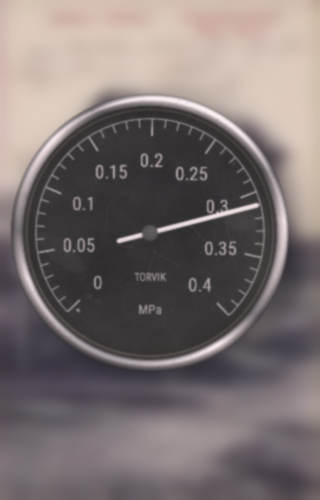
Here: 0.31 MPa
